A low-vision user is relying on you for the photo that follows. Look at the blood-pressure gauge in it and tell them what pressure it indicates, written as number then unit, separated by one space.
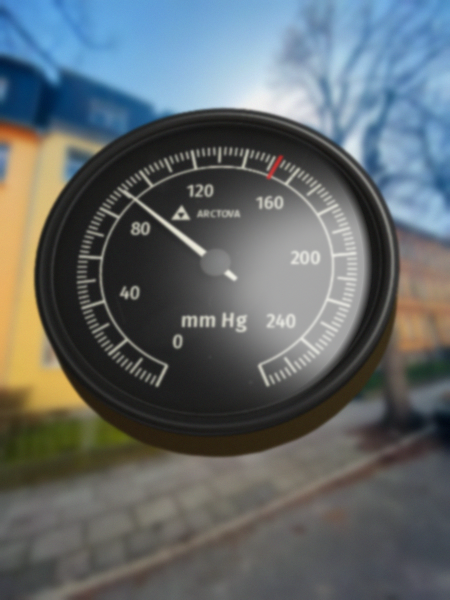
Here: 90 mmHg
